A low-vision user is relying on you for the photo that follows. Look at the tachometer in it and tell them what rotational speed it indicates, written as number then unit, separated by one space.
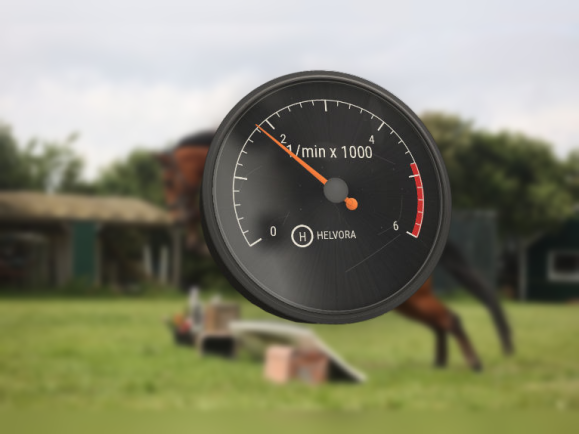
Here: 1800 rpm
